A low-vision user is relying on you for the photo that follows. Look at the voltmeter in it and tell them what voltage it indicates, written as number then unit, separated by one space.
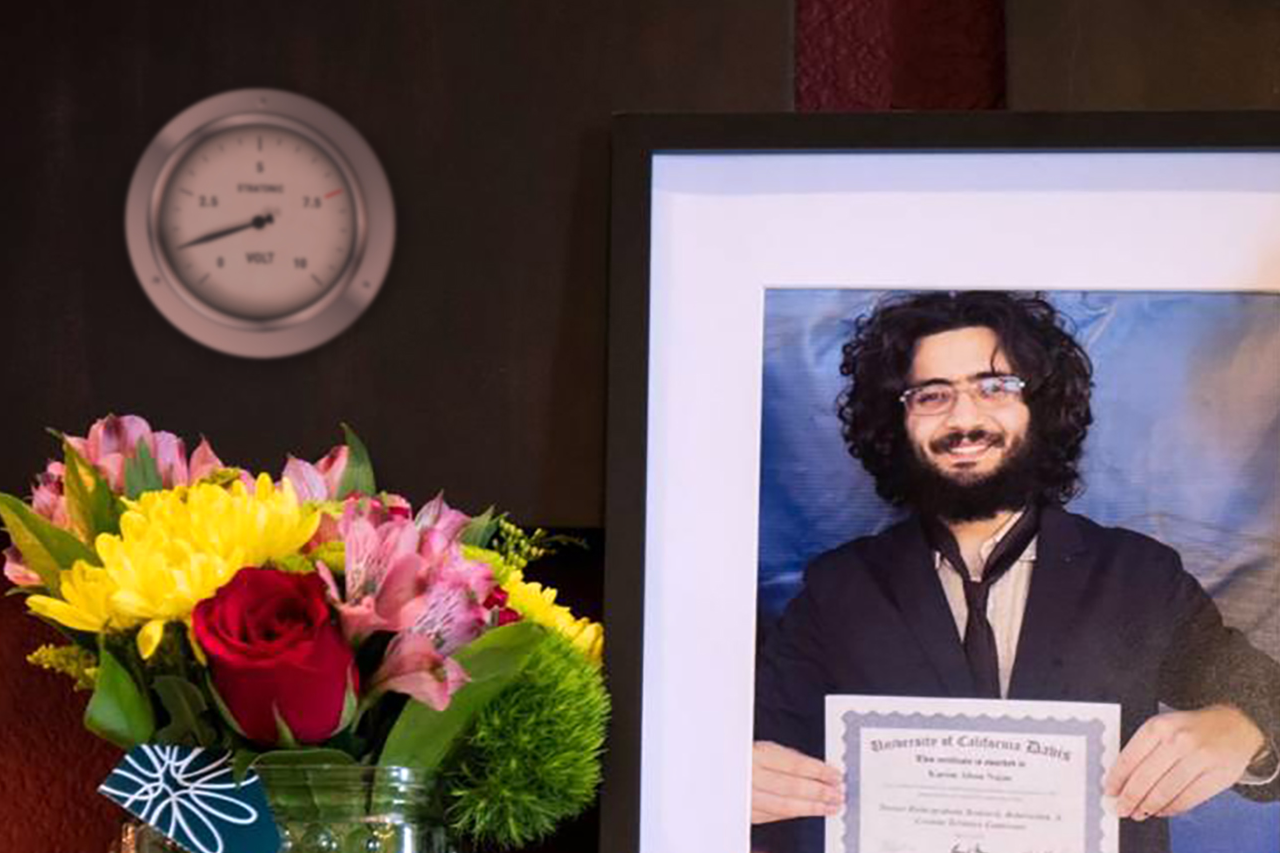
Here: 1 V
